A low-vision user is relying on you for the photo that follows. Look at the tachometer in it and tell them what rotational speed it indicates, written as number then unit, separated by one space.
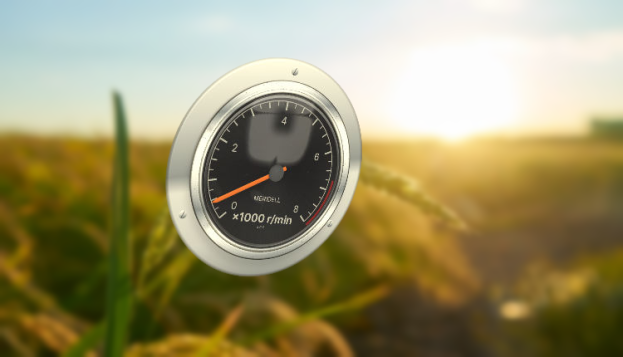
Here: 500 rpm
